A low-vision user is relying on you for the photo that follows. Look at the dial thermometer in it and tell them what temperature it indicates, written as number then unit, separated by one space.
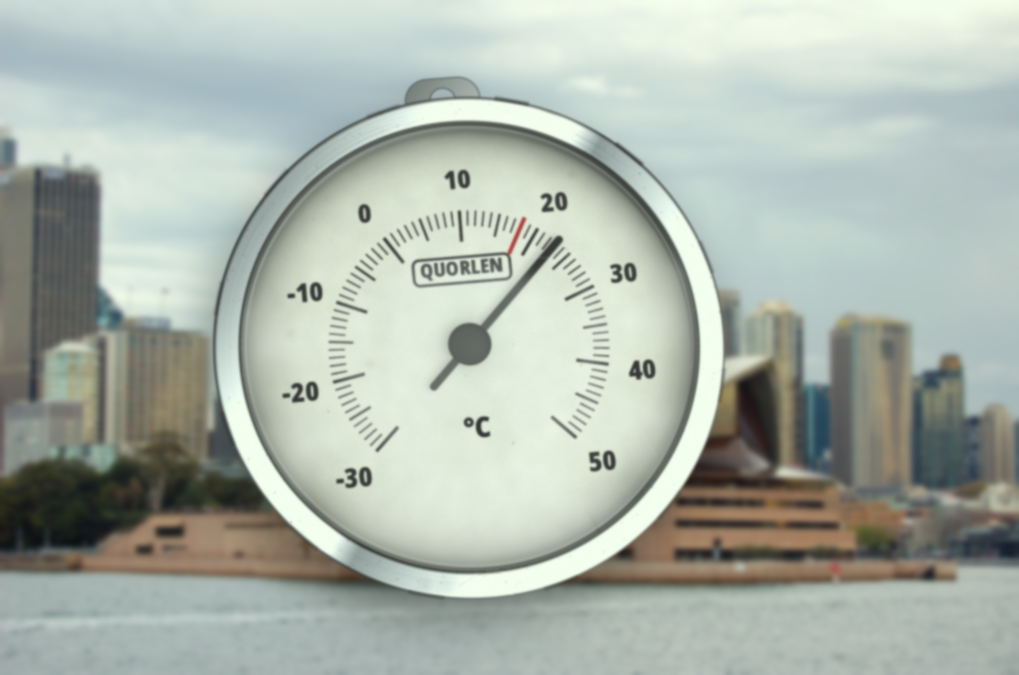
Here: 23 °C
